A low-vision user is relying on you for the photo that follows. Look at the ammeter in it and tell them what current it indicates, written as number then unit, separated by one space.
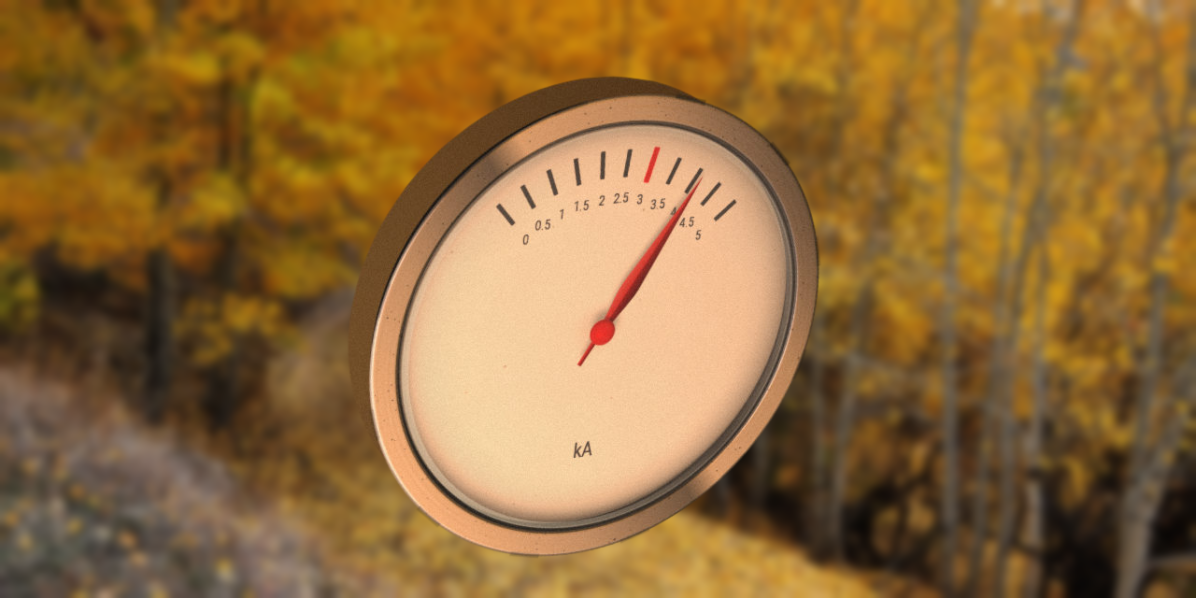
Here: 4 kA
